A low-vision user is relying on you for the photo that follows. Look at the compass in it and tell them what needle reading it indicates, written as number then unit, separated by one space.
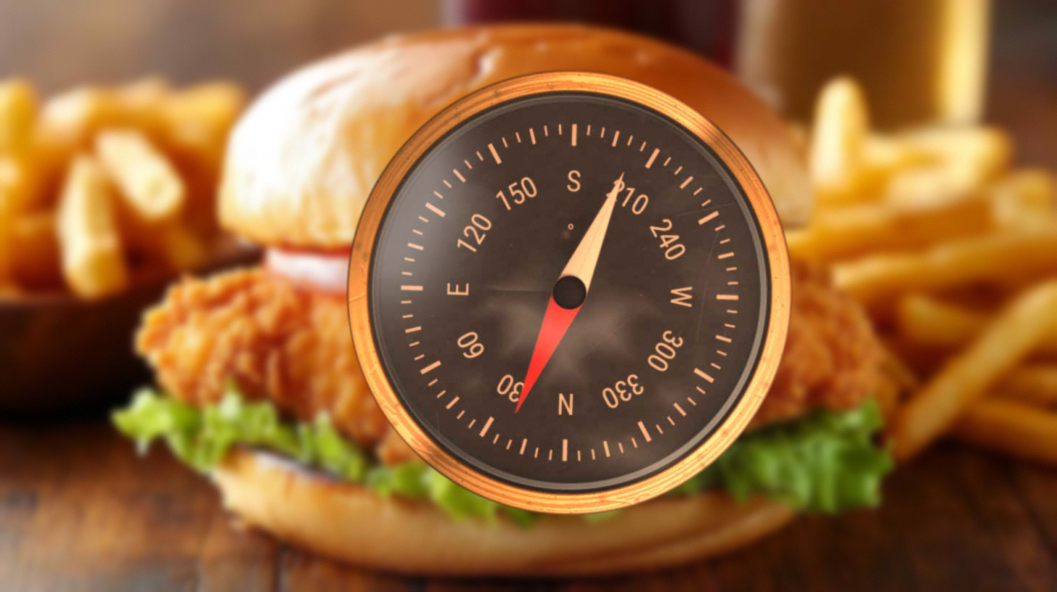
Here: 22.5 °
